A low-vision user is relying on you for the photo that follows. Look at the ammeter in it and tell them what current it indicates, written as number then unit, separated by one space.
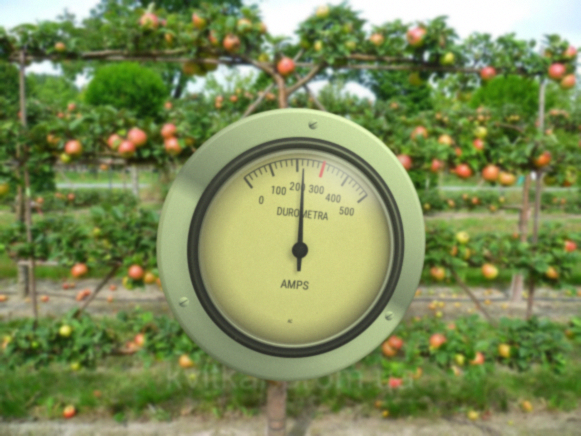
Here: 220 A
